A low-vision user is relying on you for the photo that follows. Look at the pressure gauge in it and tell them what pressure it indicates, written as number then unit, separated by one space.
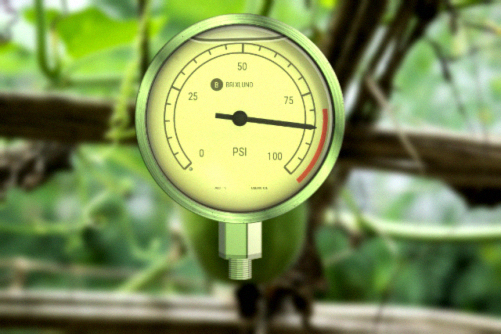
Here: 85 psi
